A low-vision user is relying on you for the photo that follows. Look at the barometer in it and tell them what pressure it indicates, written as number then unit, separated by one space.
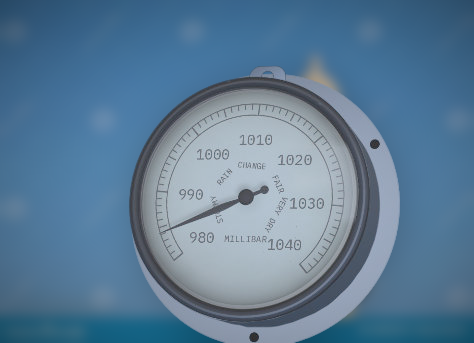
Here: 984 mbar
